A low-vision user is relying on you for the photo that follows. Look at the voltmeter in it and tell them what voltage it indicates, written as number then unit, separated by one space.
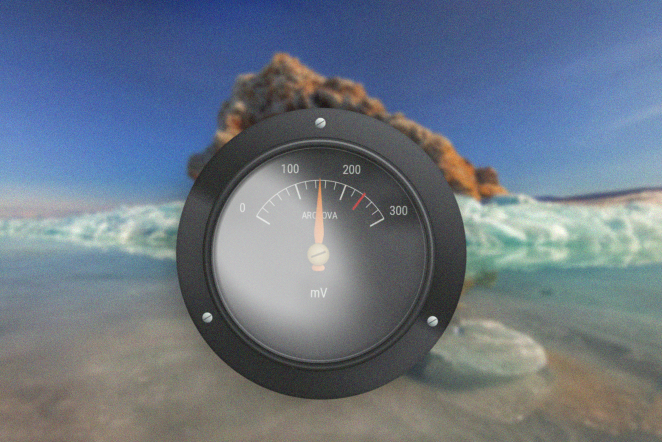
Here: 150 mV
